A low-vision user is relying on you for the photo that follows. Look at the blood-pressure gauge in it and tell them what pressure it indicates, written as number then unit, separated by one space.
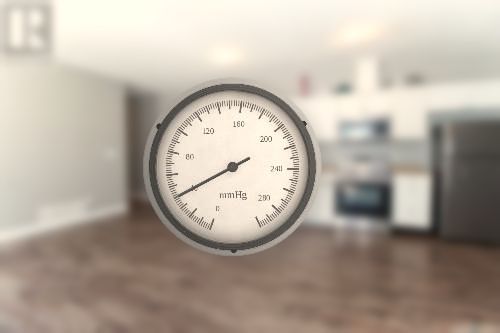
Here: 40 mmHg
